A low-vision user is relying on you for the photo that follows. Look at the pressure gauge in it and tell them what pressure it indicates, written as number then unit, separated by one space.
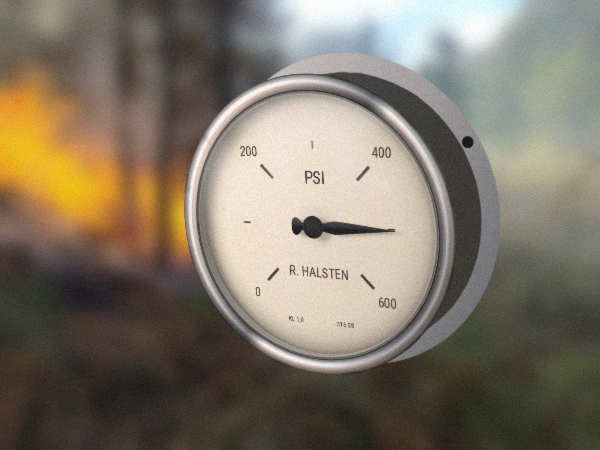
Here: 500 psi
